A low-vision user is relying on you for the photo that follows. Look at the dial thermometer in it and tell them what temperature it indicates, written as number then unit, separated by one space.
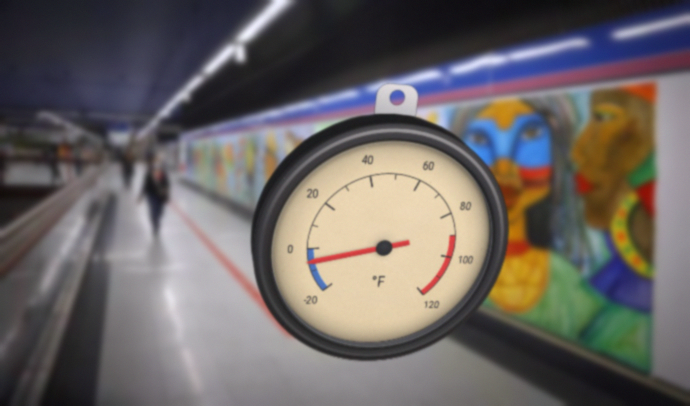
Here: -5 °F
